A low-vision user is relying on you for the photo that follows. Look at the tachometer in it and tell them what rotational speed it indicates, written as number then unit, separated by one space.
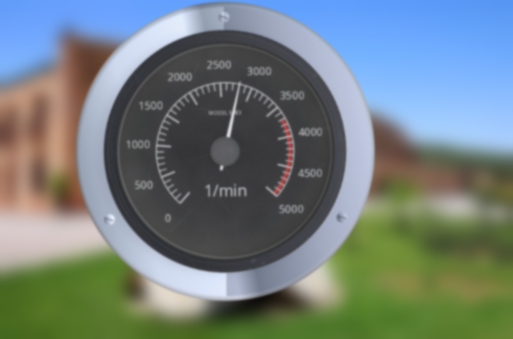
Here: 2800 rpm
